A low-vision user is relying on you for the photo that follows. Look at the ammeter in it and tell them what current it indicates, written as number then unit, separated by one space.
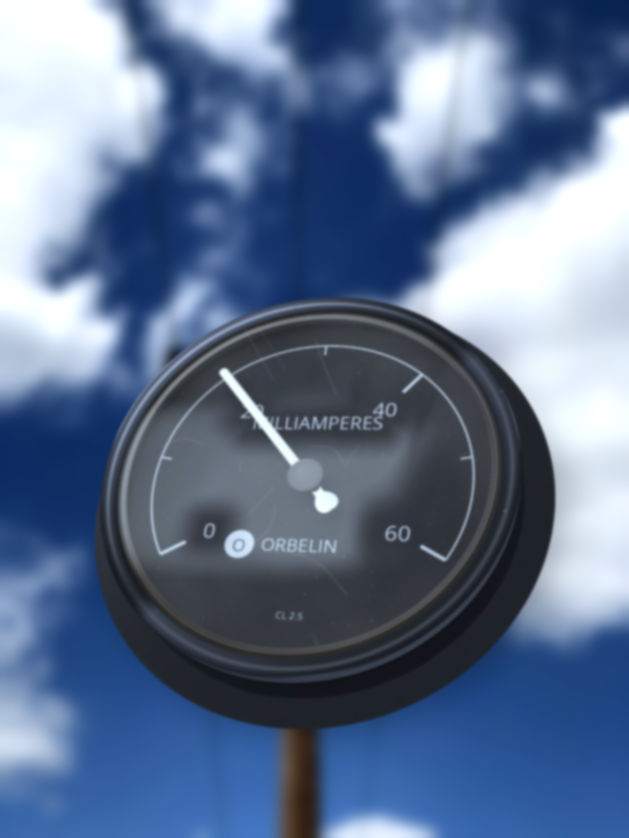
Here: 20 mA
